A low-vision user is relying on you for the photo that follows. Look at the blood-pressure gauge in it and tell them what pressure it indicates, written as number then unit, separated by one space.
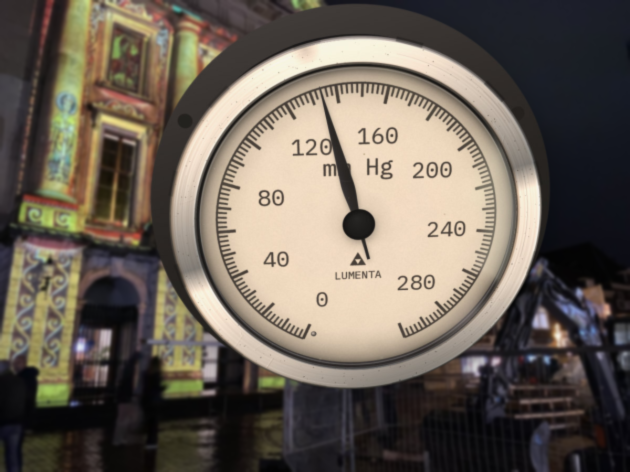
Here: 134 mmHg
